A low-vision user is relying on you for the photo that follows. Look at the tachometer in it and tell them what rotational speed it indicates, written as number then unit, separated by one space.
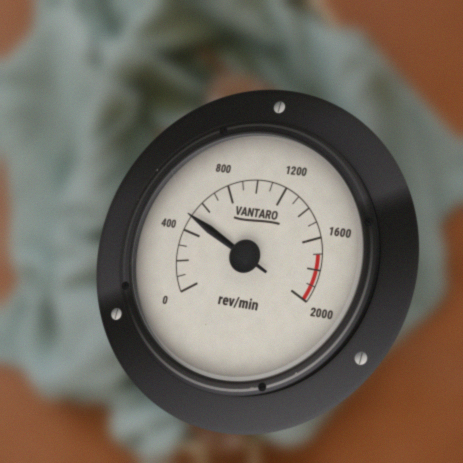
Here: 500 rpm
